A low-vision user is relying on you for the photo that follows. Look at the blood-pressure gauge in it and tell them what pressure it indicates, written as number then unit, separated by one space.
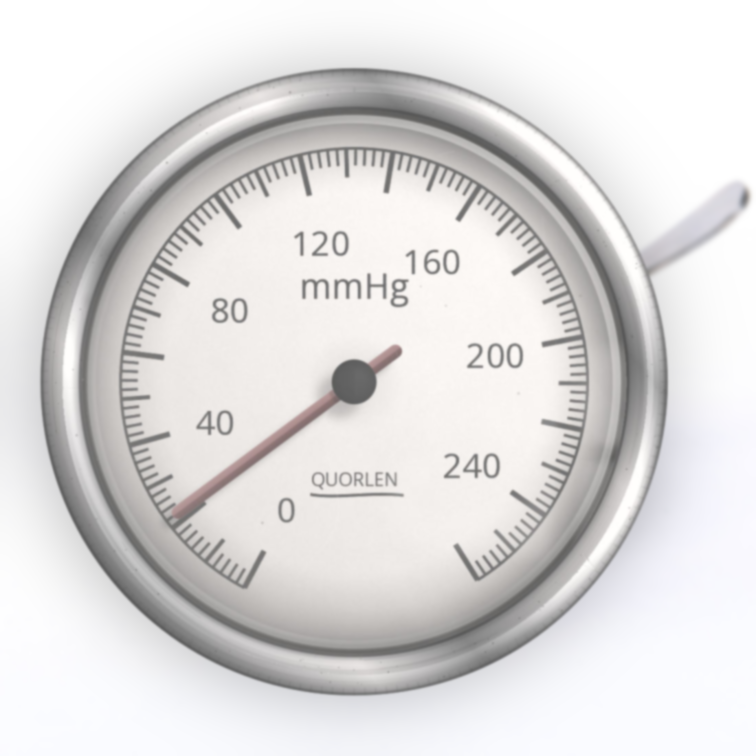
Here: 22 mmHg
